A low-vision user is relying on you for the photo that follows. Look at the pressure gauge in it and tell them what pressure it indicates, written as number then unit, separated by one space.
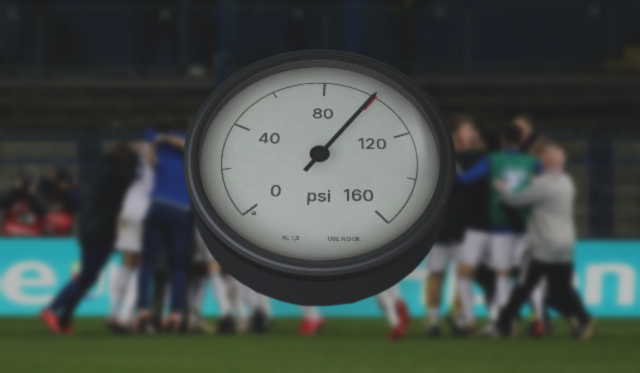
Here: 100 psi
